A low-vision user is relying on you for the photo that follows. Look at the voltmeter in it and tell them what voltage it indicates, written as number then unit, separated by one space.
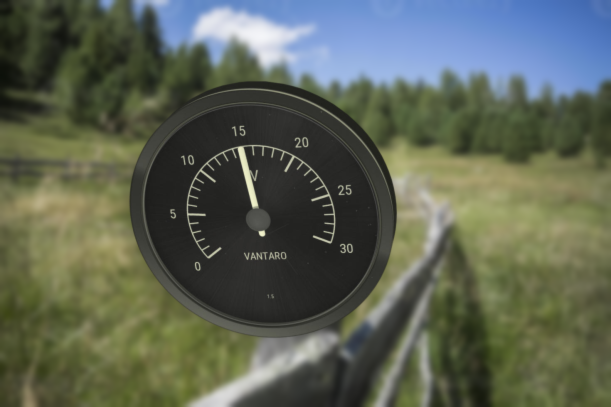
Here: 15 V
